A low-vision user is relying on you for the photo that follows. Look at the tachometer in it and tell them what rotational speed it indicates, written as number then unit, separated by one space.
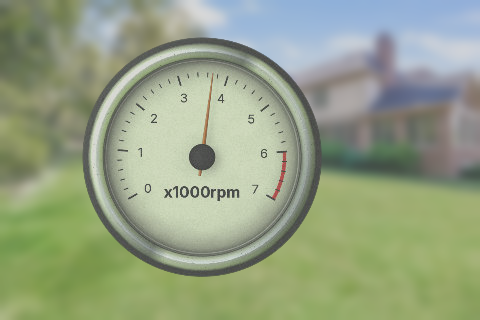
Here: 3700 rpm
